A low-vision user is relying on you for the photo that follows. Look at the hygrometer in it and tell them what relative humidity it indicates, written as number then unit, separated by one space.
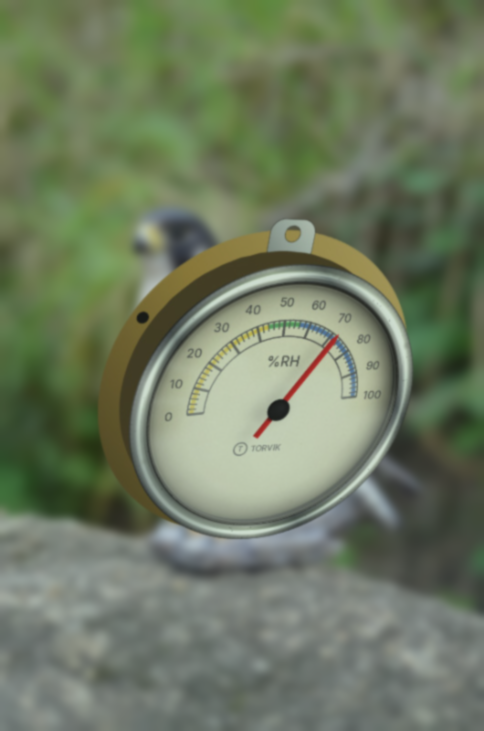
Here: 70 %
